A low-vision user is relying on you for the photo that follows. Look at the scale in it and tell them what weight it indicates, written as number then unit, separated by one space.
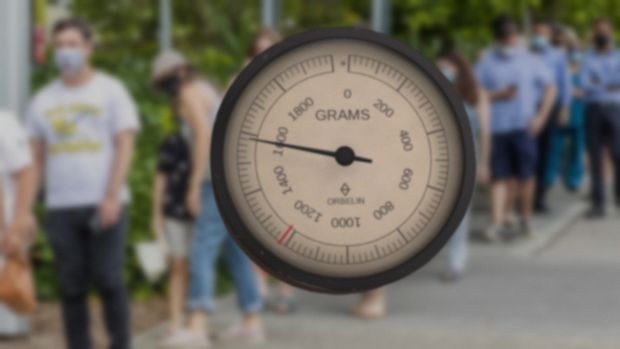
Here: 1580 g
